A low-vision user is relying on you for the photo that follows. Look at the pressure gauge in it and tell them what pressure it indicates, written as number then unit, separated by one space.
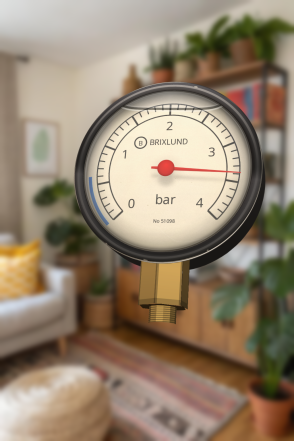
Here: 3.4 bar
